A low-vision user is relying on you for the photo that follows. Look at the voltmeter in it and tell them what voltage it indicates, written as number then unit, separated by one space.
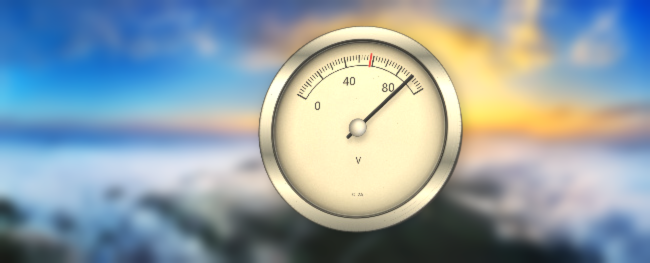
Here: 90 V
